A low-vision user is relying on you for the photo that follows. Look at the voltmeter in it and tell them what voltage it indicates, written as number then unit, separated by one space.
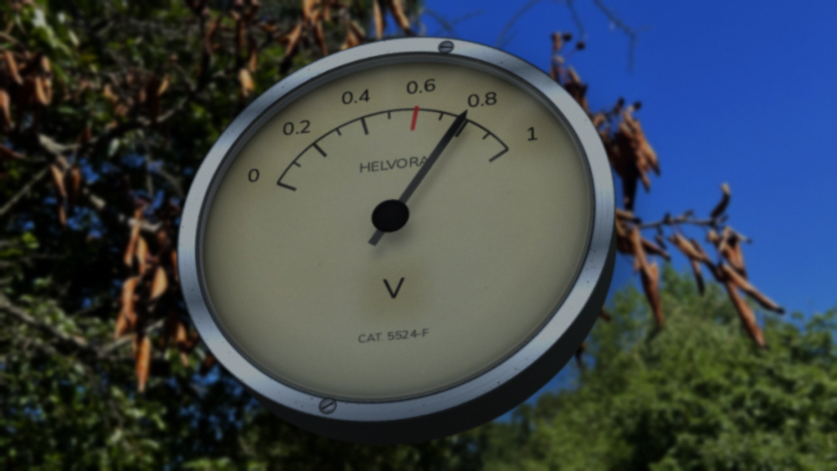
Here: 0.8 V
